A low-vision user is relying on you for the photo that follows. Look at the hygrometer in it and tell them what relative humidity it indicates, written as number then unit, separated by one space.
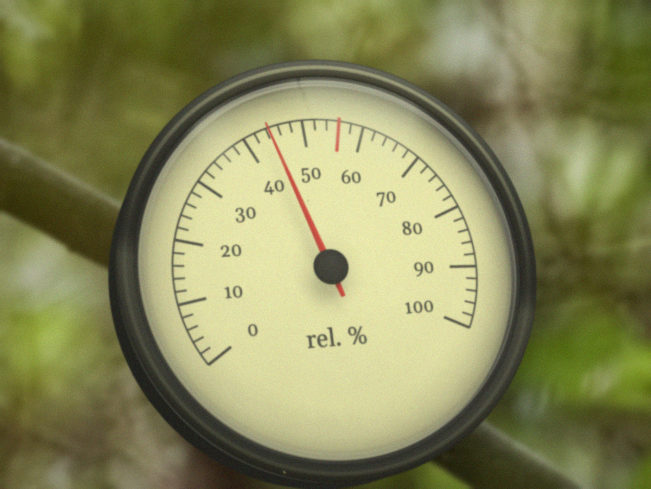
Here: 44 %
